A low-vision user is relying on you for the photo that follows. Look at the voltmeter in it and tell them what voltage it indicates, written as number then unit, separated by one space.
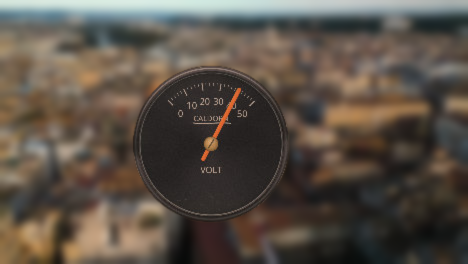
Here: 40 V
